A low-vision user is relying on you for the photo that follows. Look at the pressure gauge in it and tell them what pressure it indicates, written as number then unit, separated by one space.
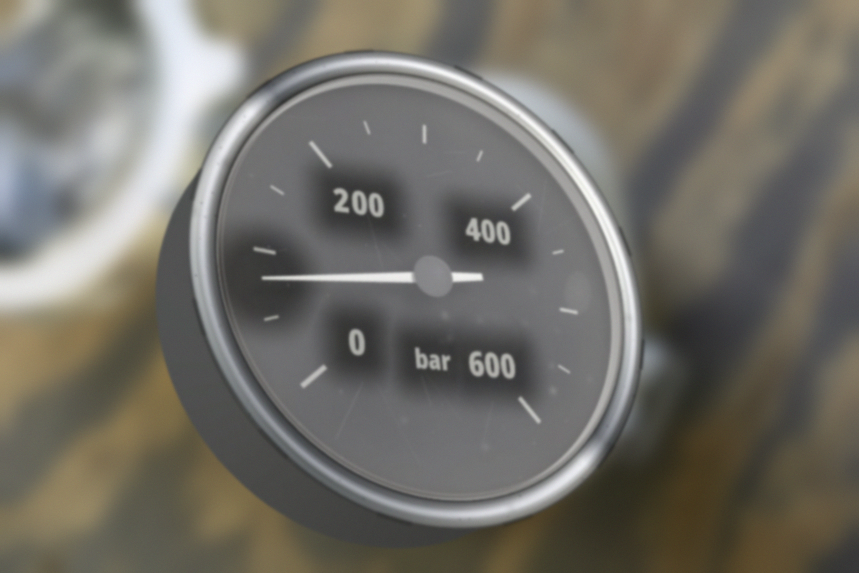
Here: 75 bar
